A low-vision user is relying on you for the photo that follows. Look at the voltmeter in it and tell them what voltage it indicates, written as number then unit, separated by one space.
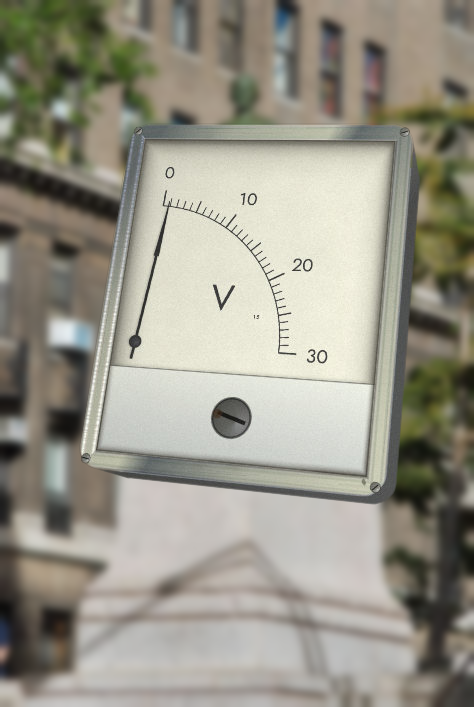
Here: 1 V
